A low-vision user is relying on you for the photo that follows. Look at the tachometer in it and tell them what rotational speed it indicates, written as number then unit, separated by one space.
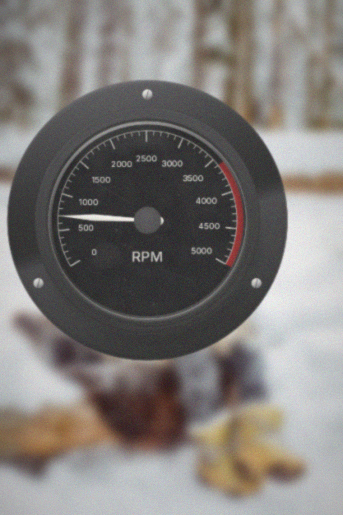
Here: 700 rpm
